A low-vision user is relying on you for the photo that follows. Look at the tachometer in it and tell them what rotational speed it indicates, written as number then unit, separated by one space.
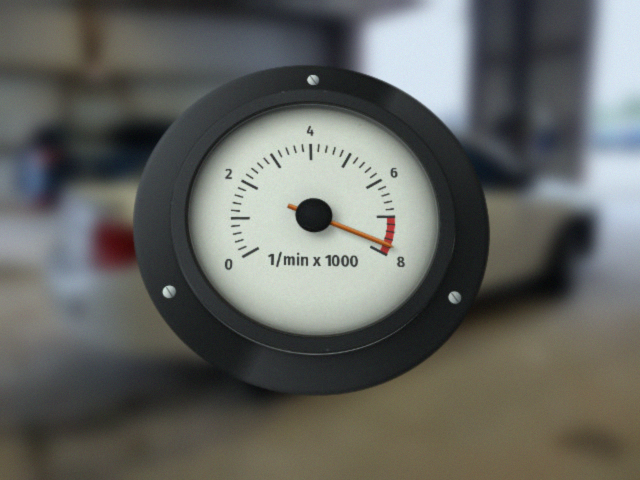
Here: 7800 rpm
